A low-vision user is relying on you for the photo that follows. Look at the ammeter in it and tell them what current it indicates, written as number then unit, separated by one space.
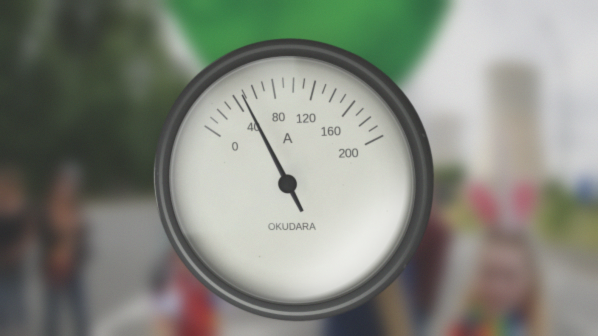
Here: 50 A
